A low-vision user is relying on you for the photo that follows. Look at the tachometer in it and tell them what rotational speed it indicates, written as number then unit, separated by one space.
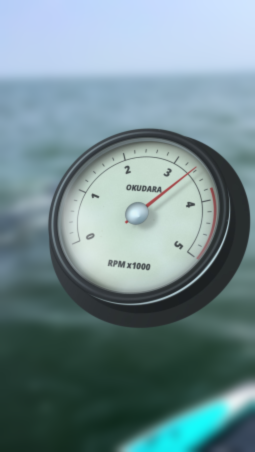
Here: 3400 rpm
